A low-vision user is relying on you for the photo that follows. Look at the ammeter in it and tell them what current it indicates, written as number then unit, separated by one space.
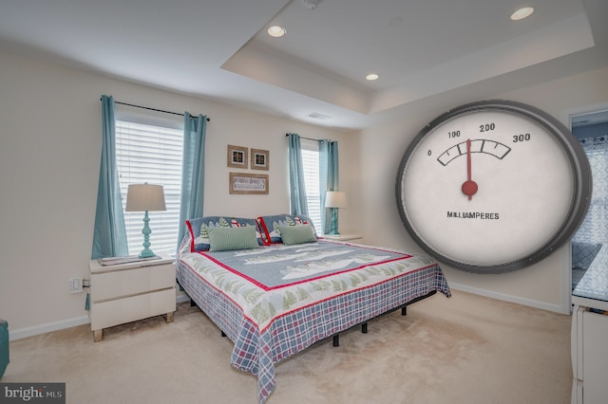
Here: 150 mA
